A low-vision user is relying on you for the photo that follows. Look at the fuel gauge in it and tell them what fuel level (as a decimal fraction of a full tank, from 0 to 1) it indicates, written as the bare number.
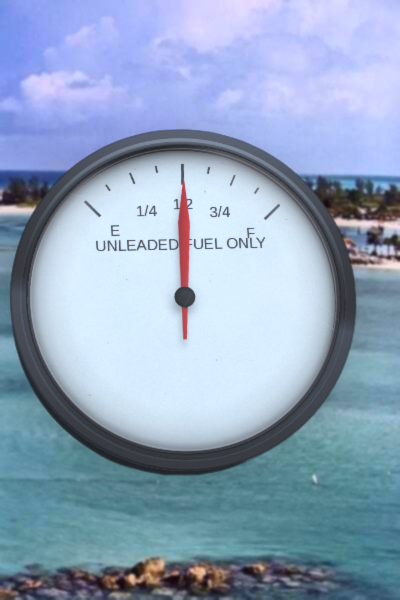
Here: 0.5
